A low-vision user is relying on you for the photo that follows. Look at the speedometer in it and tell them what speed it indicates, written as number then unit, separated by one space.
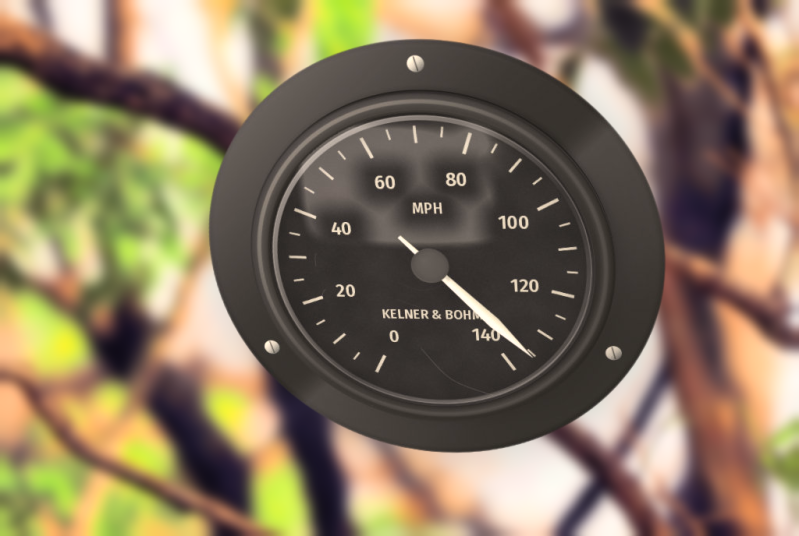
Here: 135 mph
